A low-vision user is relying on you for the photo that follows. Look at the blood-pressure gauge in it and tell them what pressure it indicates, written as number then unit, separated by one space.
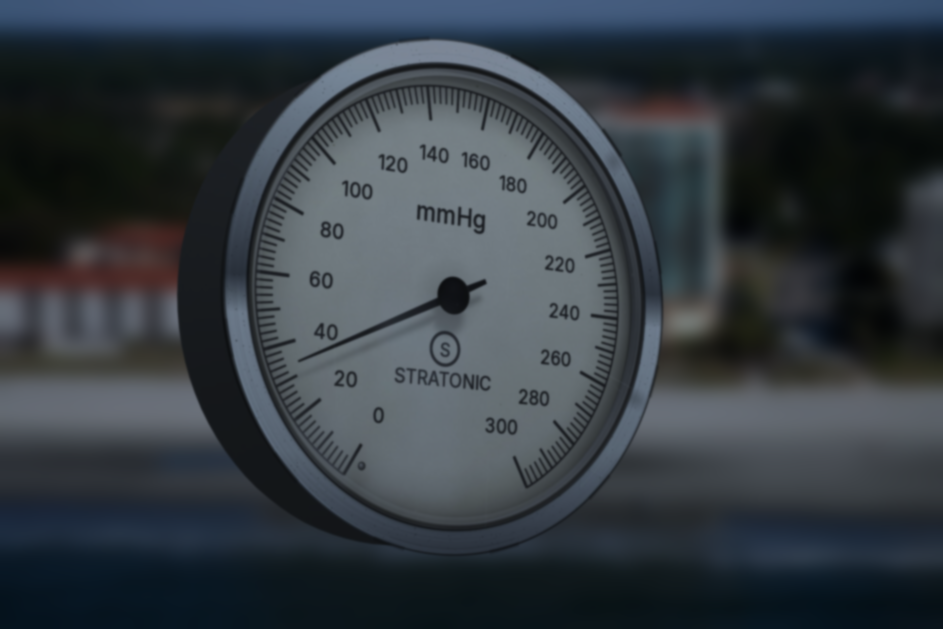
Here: 34 mmHg
